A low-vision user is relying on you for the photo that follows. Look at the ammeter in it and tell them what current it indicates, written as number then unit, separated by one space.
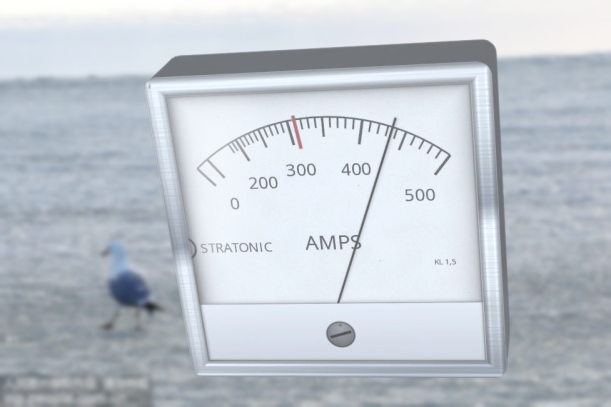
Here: 435 A
